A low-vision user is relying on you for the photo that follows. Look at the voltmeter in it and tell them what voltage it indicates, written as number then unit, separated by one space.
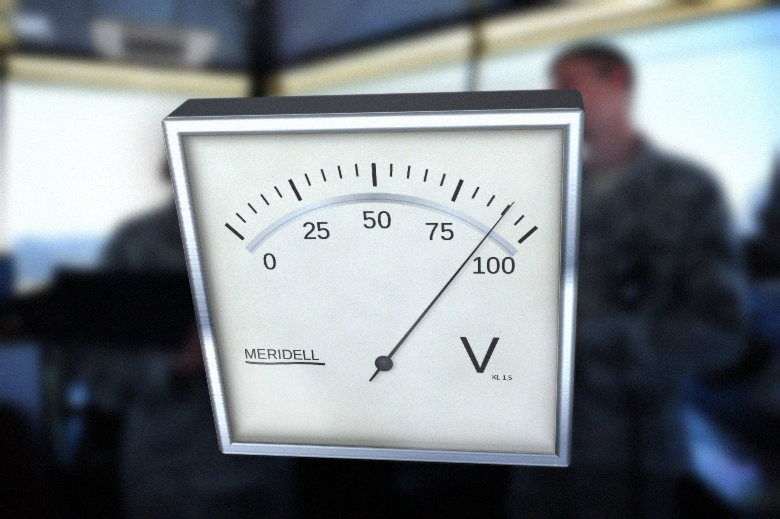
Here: 90 V
